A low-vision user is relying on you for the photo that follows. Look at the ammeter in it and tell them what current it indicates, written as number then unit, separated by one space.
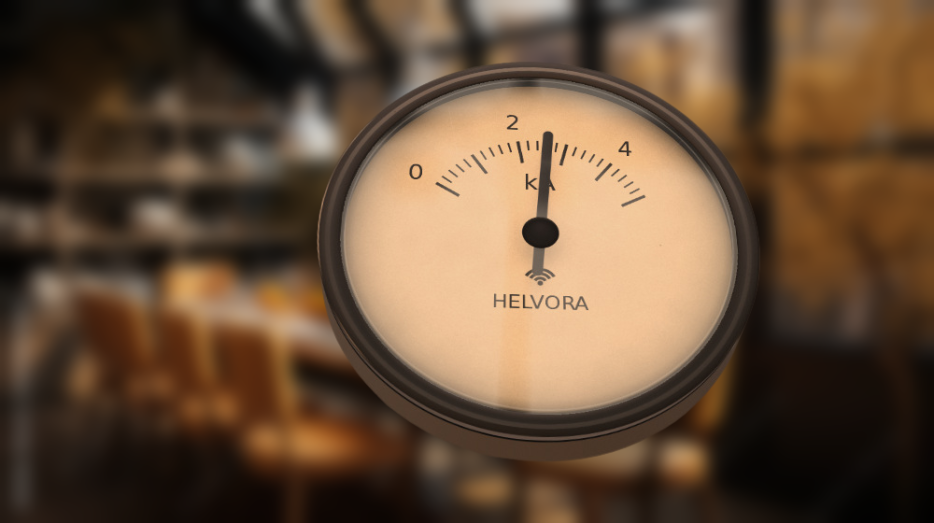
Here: 2.6 kA
